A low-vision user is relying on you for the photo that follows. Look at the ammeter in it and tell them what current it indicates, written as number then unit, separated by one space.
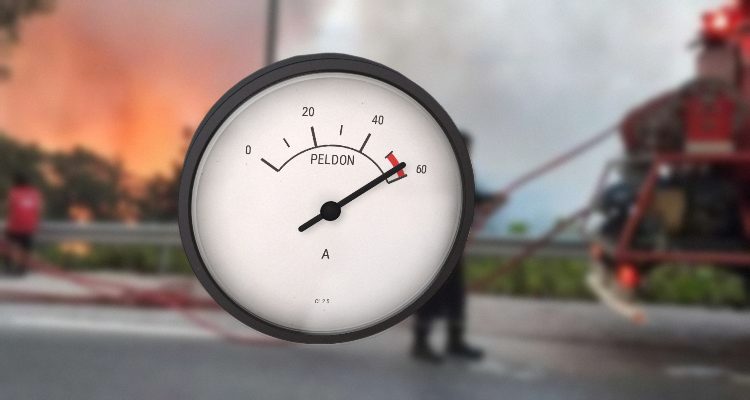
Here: 55 A
